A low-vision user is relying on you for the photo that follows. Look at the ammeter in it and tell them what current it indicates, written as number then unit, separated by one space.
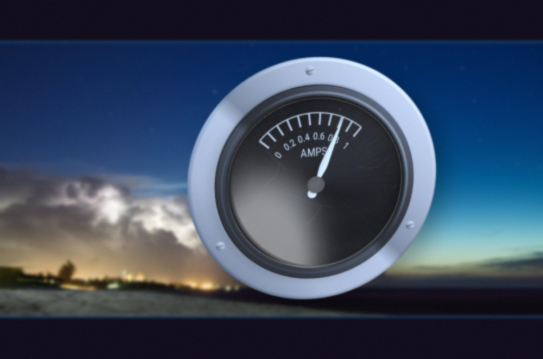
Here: 0.8 A
